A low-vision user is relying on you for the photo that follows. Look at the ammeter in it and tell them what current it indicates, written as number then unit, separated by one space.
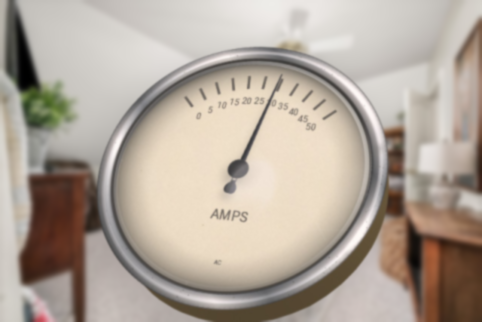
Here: 30 A
